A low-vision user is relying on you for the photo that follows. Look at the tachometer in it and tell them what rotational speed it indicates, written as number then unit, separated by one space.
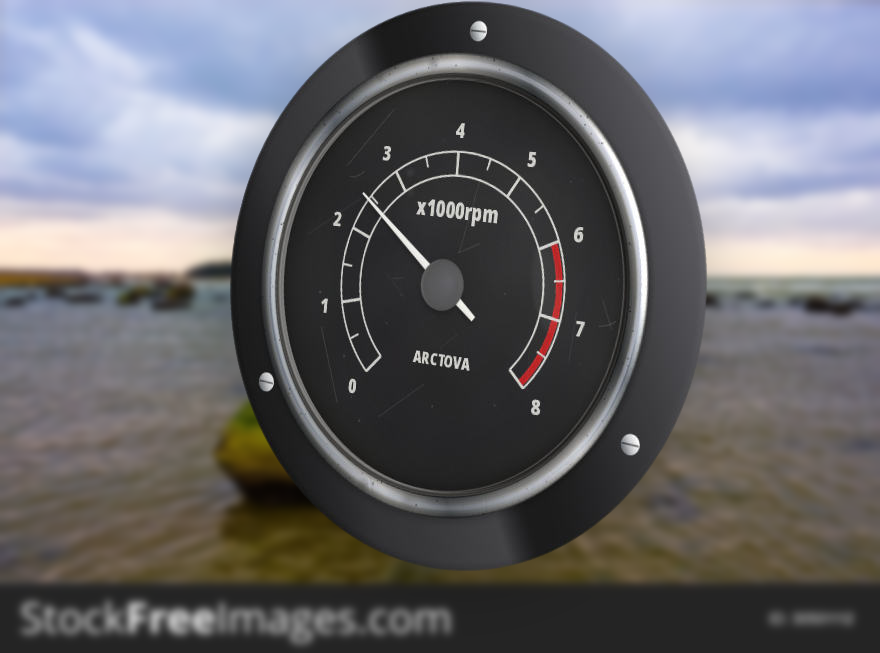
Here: 2500 rpm
